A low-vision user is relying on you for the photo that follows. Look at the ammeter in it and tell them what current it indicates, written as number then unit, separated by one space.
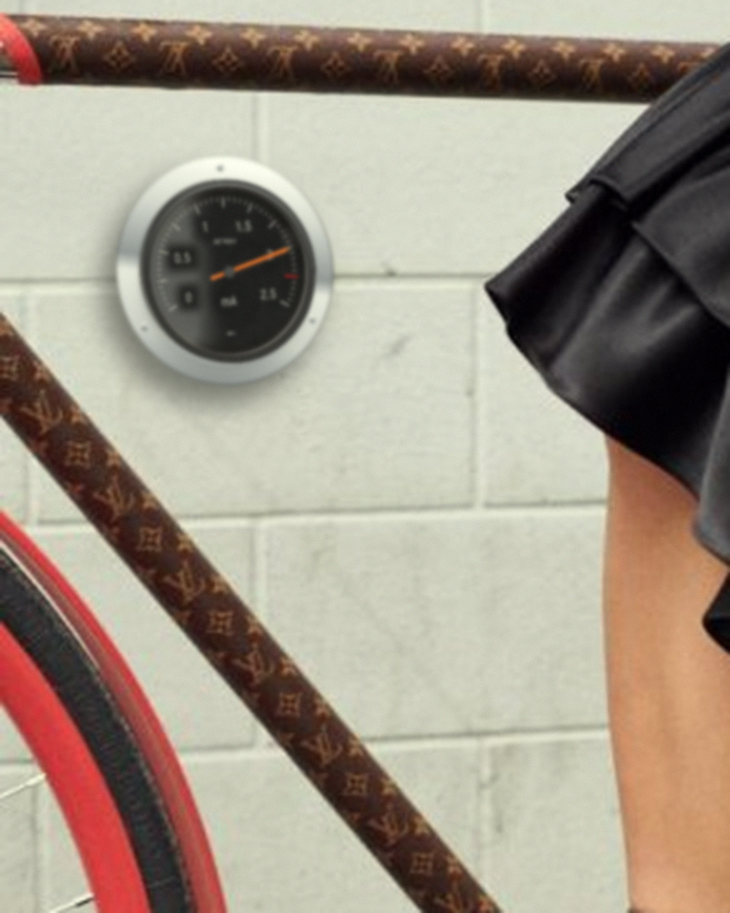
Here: 2 mA
